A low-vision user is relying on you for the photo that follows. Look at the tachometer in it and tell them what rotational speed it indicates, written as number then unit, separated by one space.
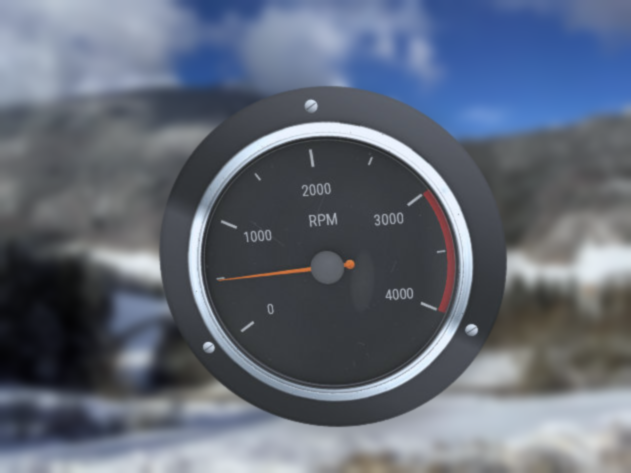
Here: 500 rpm
